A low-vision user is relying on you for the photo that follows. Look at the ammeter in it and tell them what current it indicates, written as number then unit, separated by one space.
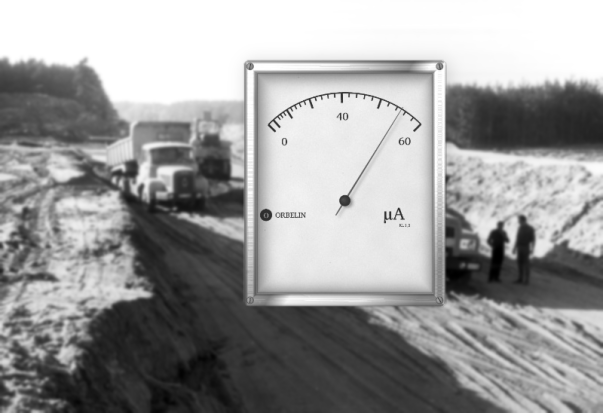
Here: 55 µA
